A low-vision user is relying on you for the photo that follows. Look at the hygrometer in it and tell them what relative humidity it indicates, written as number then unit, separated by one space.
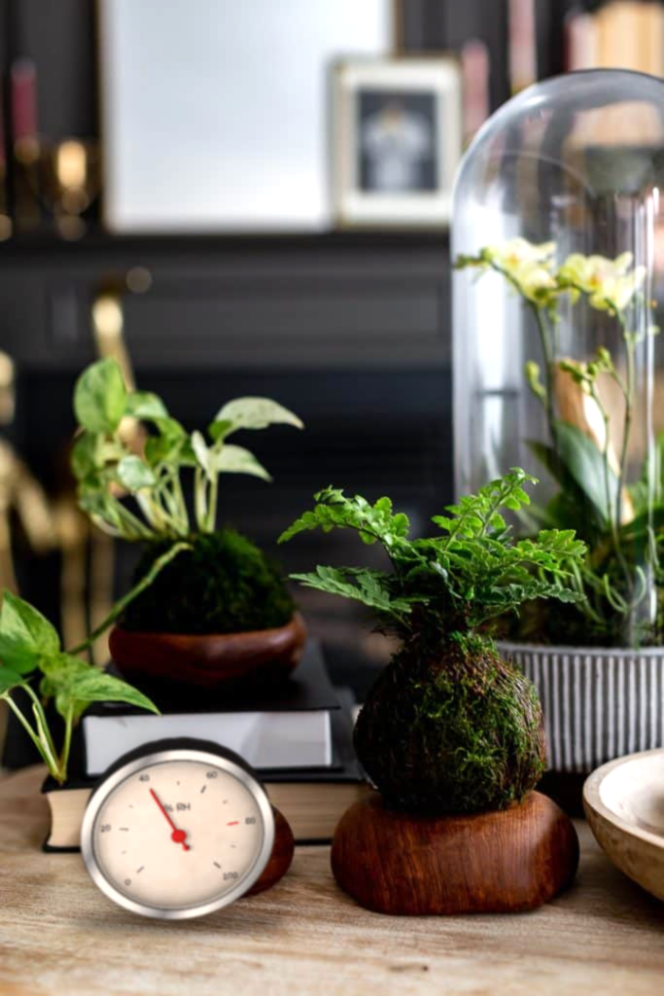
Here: 40 %
